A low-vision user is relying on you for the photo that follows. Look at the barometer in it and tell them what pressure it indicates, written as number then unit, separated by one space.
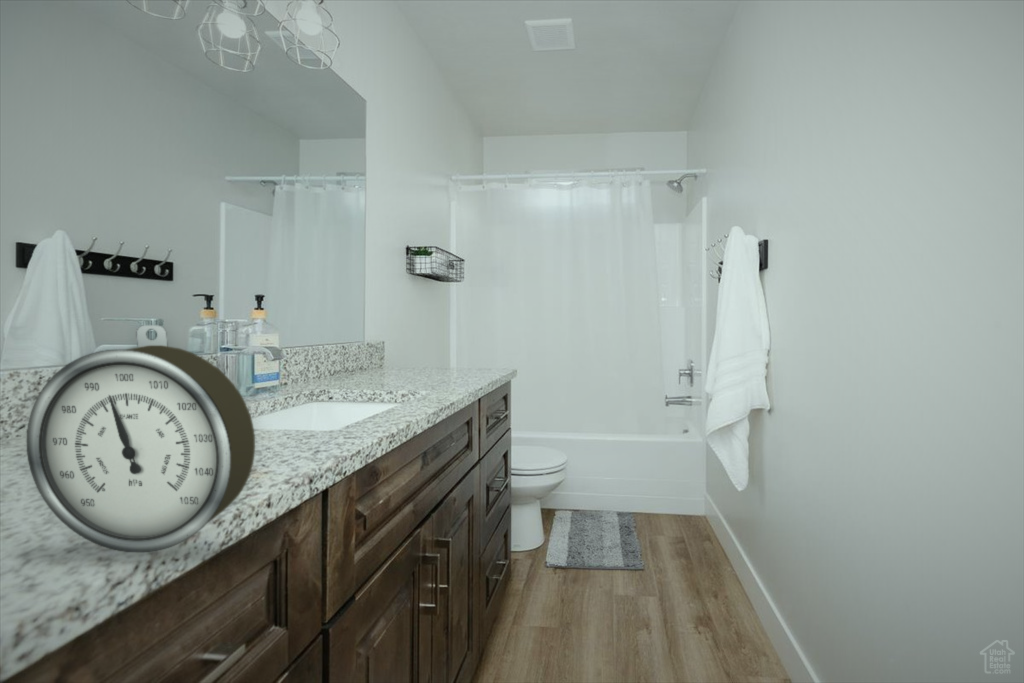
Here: 995 hPa
